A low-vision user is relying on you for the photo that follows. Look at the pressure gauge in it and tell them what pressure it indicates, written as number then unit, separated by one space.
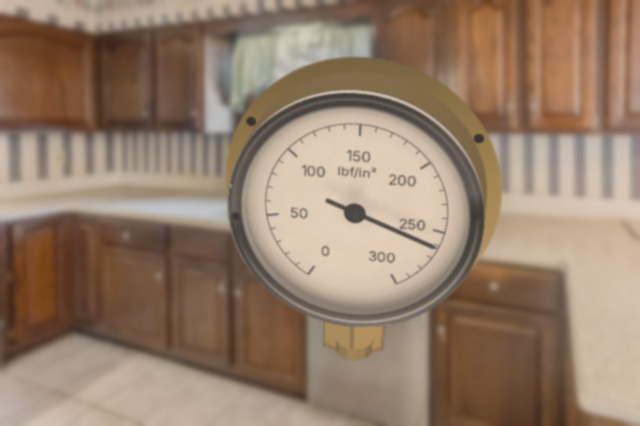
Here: 260 psi
